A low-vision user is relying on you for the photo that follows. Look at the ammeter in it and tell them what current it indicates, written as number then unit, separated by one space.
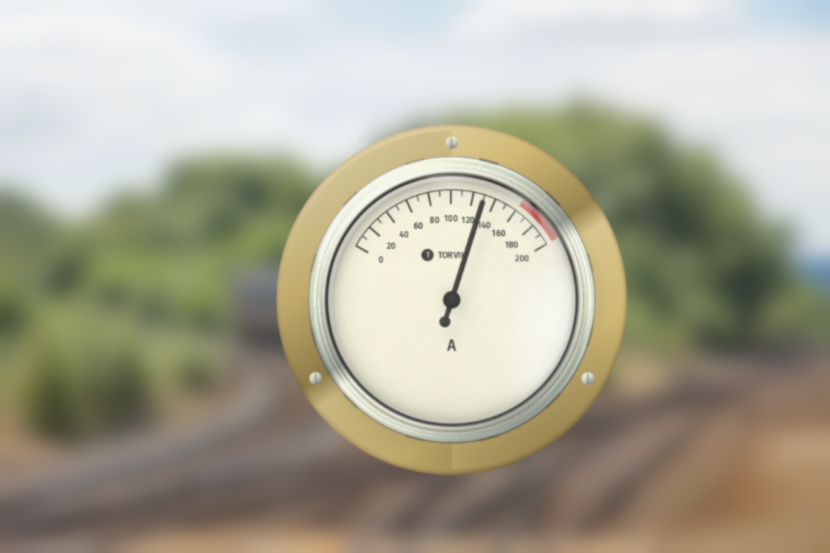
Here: 130 A
